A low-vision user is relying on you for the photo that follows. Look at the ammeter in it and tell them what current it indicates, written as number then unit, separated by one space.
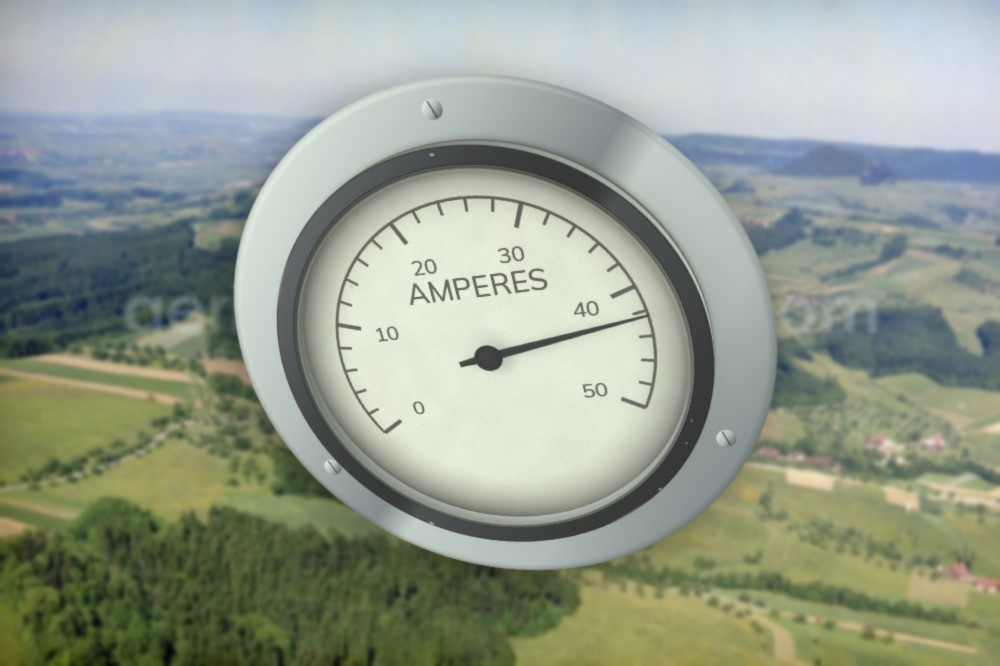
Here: 42 A
